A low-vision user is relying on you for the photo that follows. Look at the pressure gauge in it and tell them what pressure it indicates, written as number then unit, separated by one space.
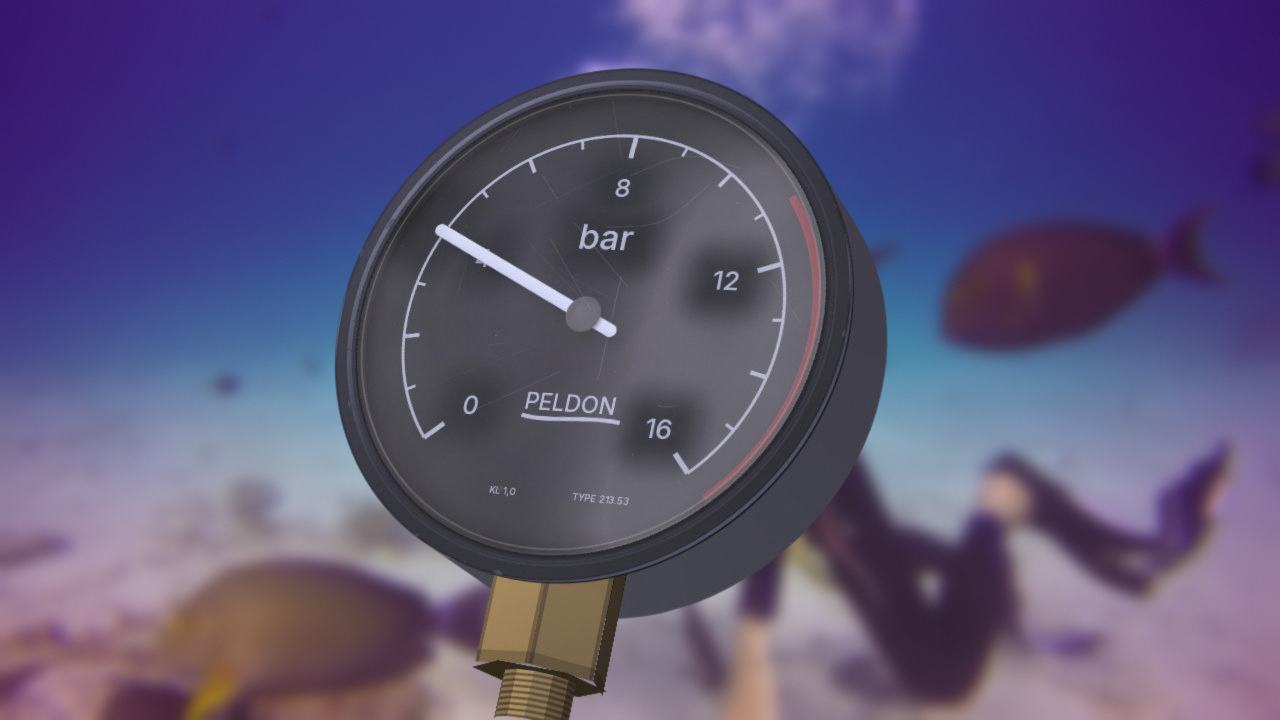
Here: 4 bar
